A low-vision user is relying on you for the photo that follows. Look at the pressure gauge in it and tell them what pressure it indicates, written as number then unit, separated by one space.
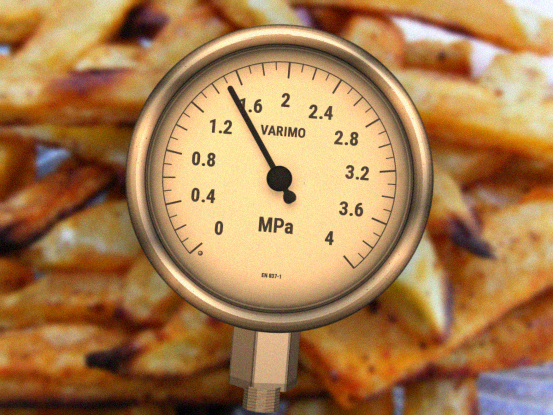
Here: 1.5 MPa
